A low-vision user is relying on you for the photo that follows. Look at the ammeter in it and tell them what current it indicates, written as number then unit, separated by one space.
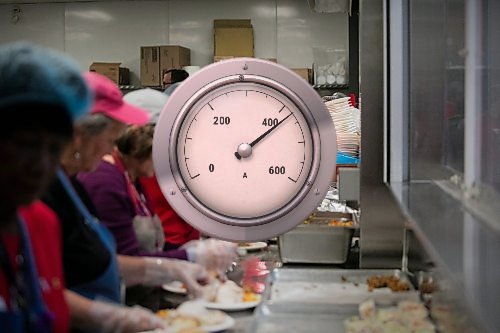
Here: 425 A
